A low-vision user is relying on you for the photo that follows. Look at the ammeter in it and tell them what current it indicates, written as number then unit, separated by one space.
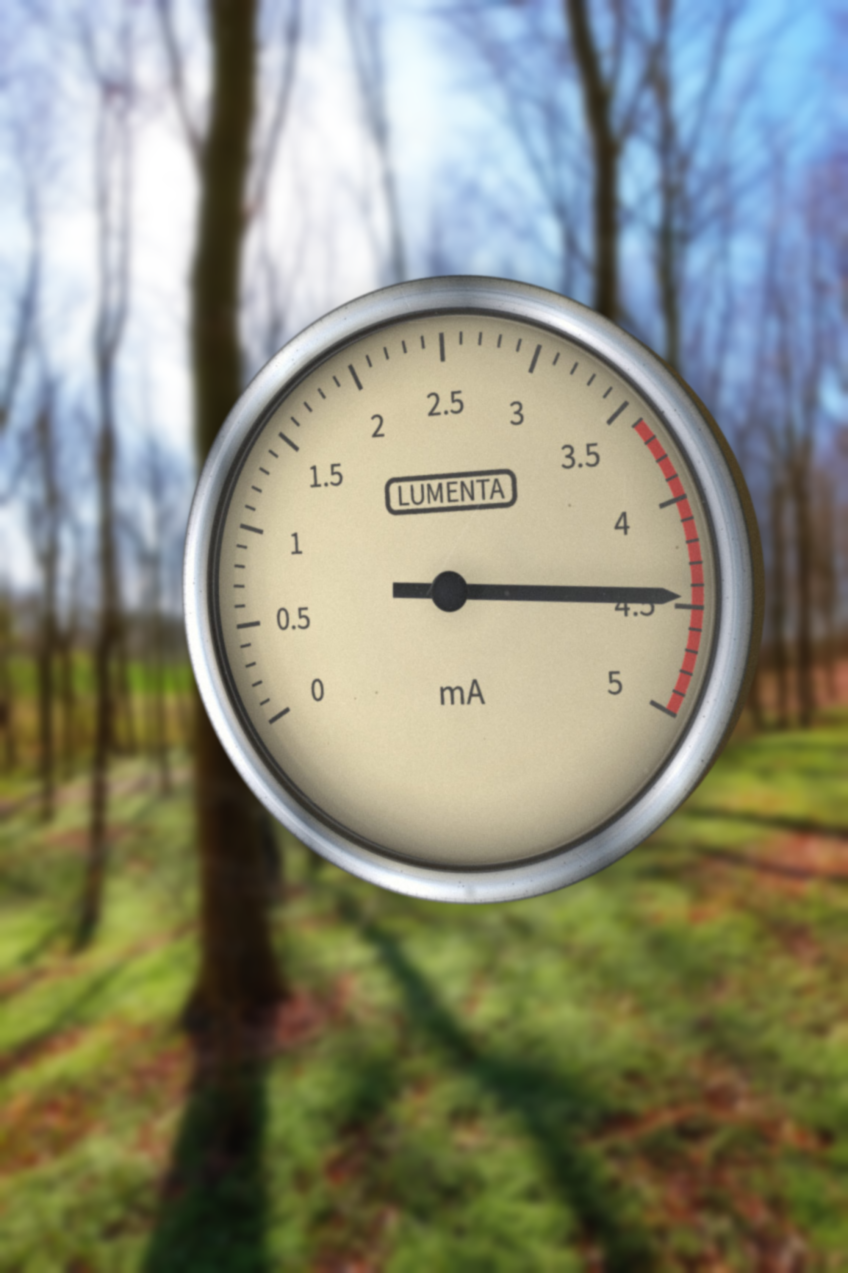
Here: 4.45 mA
